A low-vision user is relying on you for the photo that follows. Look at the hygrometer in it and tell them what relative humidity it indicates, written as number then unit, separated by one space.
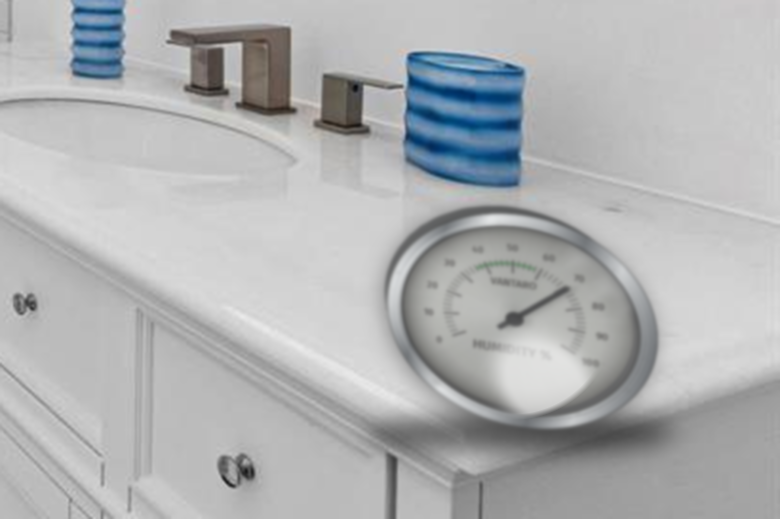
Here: 70 %
